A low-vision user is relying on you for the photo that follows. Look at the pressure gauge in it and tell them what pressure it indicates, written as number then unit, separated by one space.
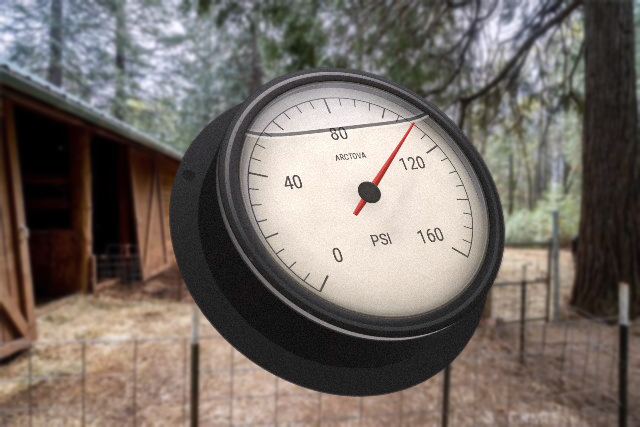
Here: 110 psi
